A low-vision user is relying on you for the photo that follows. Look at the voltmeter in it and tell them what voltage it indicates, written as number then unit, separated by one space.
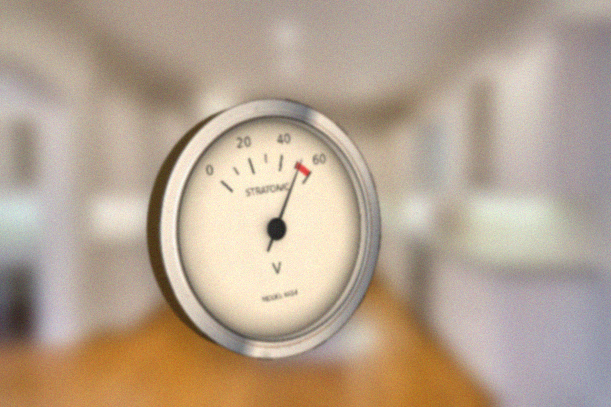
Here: 50 V
